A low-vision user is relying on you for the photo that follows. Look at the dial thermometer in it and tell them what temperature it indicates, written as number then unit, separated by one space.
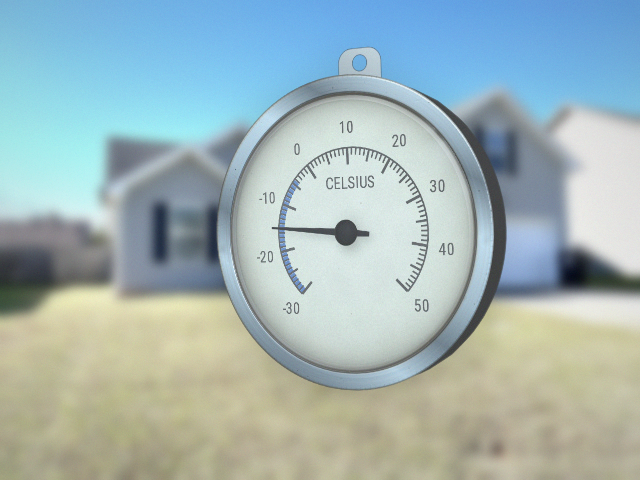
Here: -15 °C
